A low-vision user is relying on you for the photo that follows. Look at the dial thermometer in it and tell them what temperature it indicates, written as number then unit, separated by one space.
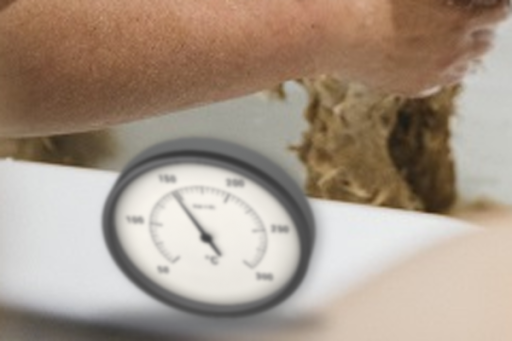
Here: 150 °C
